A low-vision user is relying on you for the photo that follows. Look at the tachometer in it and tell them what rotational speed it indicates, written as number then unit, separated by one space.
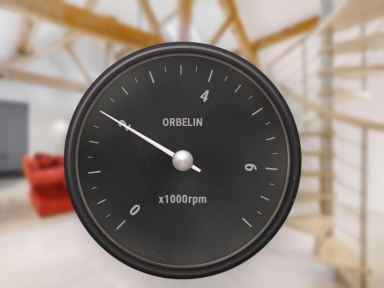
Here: 2000 rpm
